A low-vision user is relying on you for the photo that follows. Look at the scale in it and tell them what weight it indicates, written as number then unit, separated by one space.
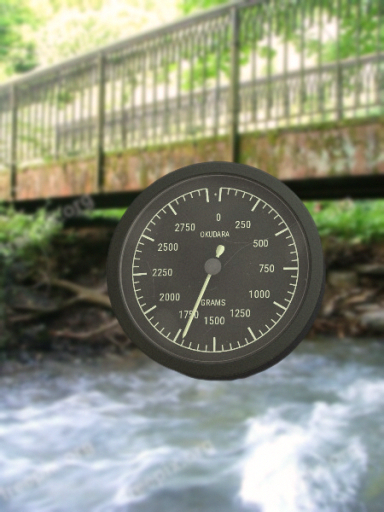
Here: 1700 g
